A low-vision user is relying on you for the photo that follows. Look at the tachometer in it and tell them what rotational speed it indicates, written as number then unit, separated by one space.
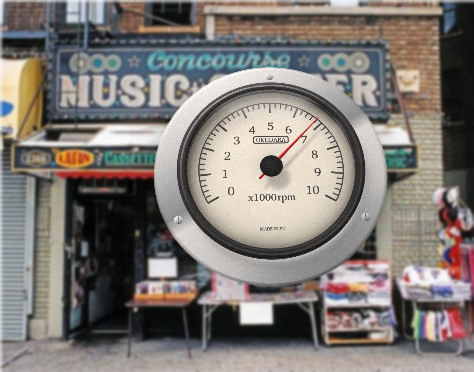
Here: 6800 rpm
